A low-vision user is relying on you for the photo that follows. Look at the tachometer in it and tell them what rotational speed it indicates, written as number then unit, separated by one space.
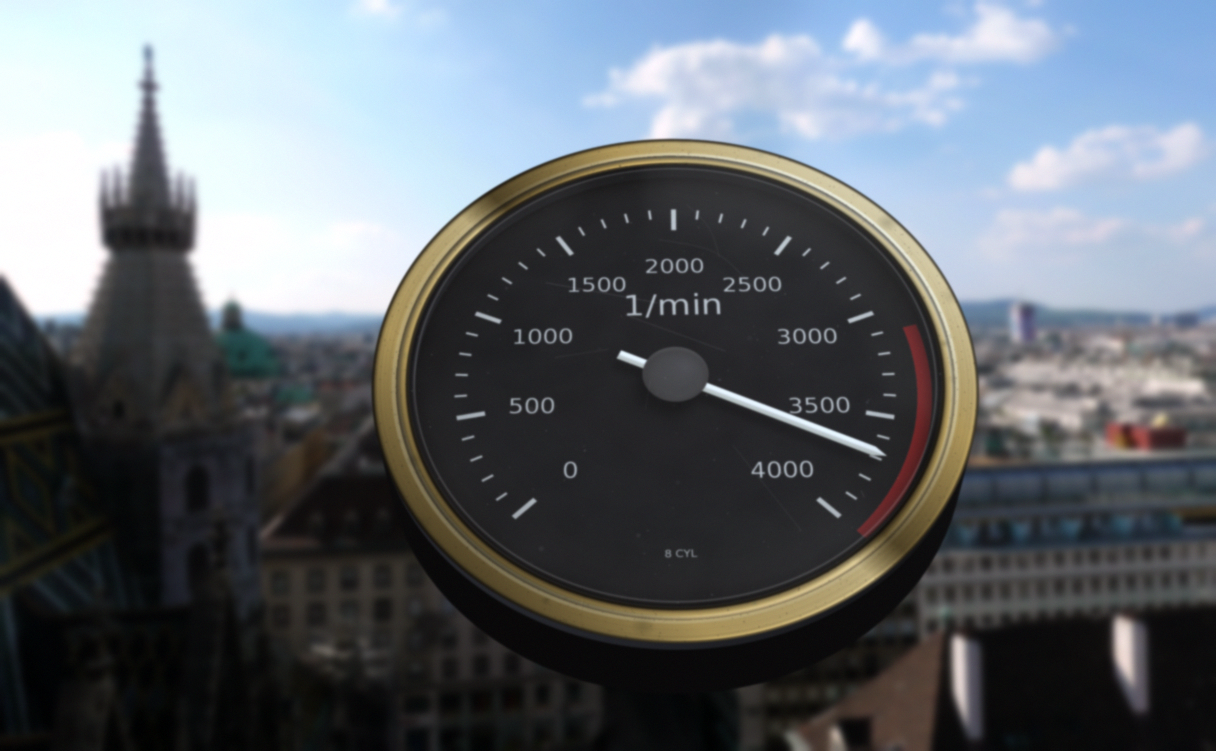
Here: 3700 rpm
